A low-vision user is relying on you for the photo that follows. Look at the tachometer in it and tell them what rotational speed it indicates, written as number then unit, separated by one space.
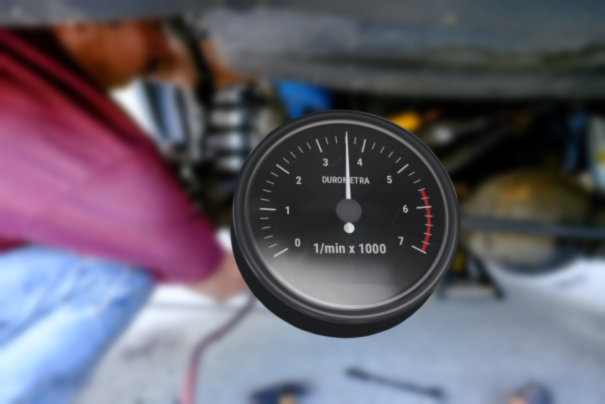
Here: 3600 rpm
